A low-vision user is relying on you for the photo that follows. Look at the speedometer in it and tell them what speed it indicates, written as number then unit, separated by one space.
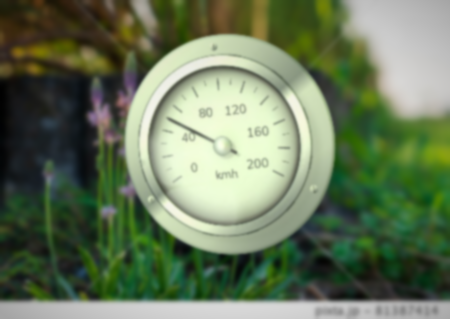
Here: 50 km/h
